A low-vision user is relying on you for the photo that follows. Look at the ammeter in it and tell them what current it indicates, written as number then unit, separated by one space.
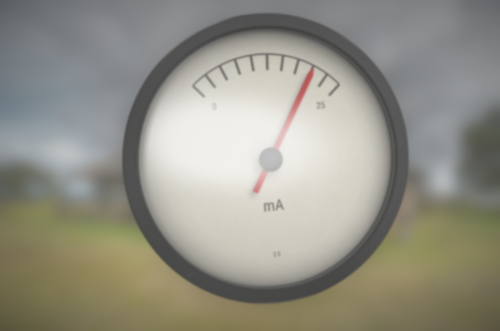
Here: 20 mA
